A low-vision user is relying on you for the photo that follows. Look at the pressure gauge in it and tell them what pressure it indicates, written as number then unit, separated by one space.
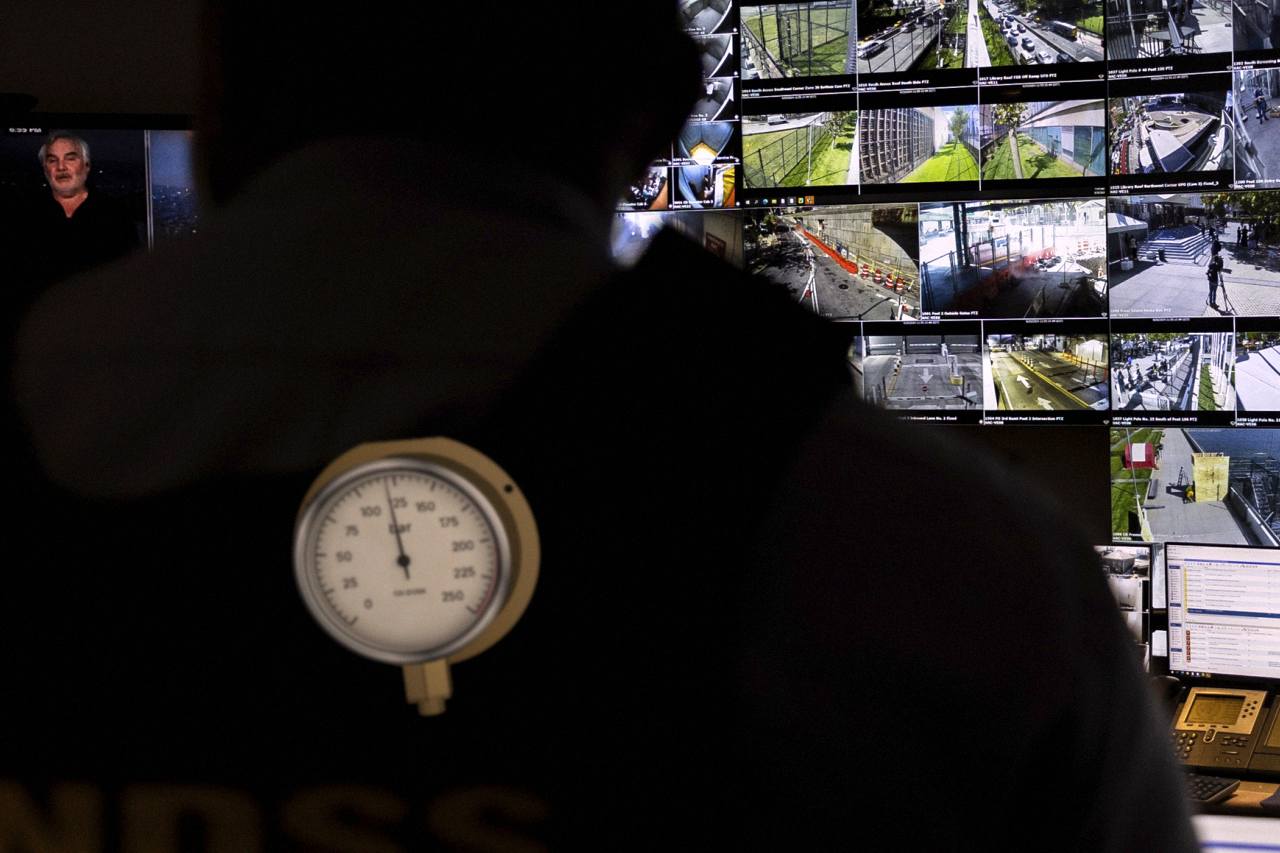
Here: 120 bar
